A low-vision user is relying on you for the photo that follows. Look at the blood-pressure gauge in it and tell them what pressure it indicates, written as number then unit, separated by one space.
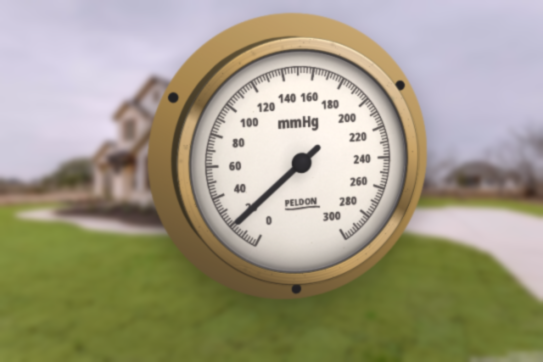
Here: 20 mmHg
